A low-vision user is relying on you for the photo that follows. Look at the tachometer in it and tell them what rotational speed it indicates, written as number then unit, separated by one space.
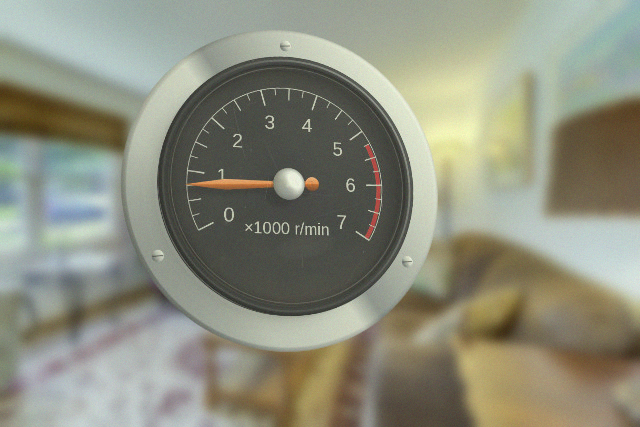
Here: 750 rpm
